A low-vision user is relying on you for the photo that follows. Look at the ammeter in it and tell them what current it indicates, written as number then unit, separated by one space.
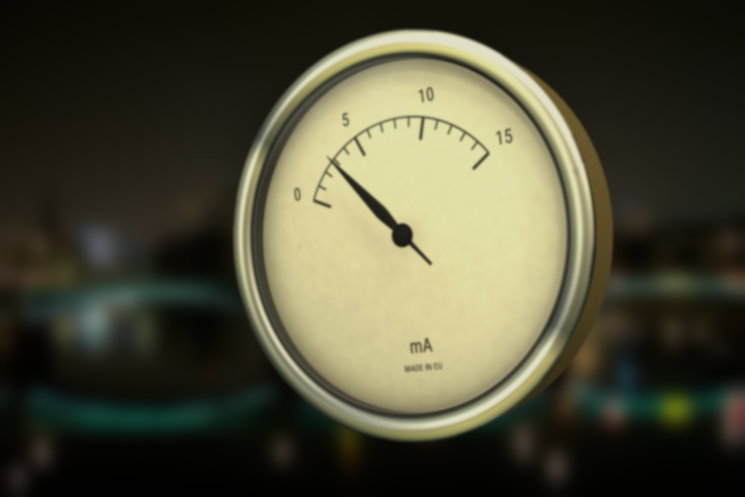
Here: 3 mA
